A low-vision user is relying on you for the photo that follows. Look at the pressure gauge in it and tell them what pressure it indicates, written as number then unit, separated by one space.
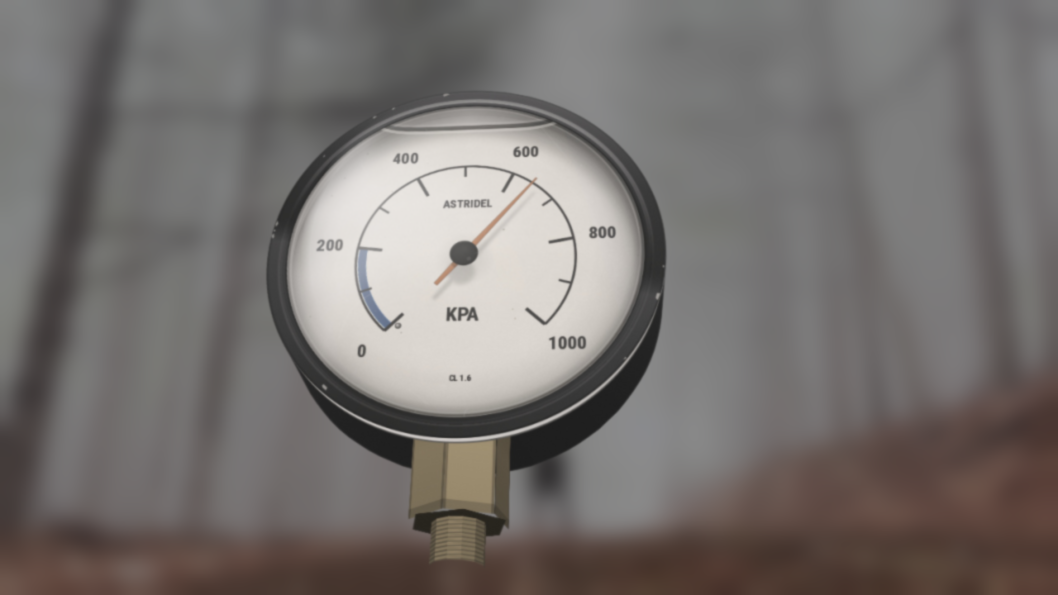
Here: 650 kPa
